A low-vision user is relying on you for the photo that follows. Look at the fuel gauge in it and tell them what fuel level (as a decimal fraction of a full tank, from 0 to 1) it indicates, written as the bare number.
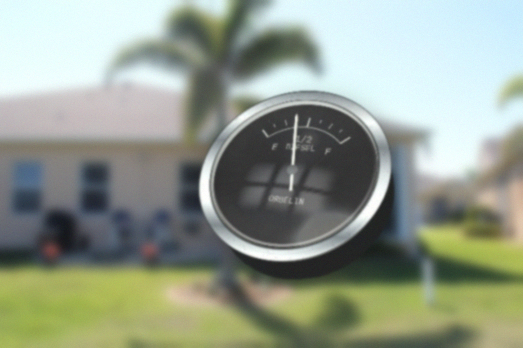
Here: 0.375
